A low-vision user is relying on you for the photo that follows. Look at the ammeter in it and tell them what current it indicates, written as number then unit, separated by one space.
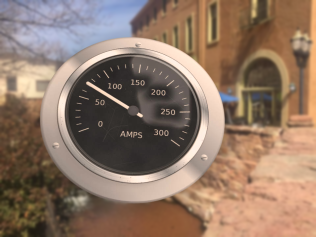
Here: 70 A
